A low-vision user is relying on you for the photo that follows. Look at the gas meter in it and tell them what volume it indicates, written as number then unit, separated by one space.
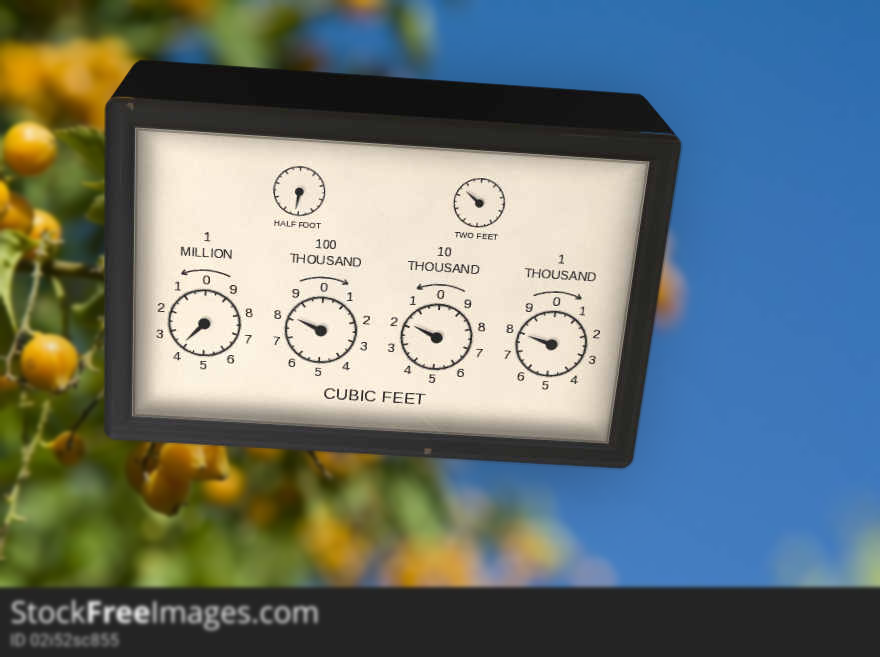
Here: 381800 ft³
